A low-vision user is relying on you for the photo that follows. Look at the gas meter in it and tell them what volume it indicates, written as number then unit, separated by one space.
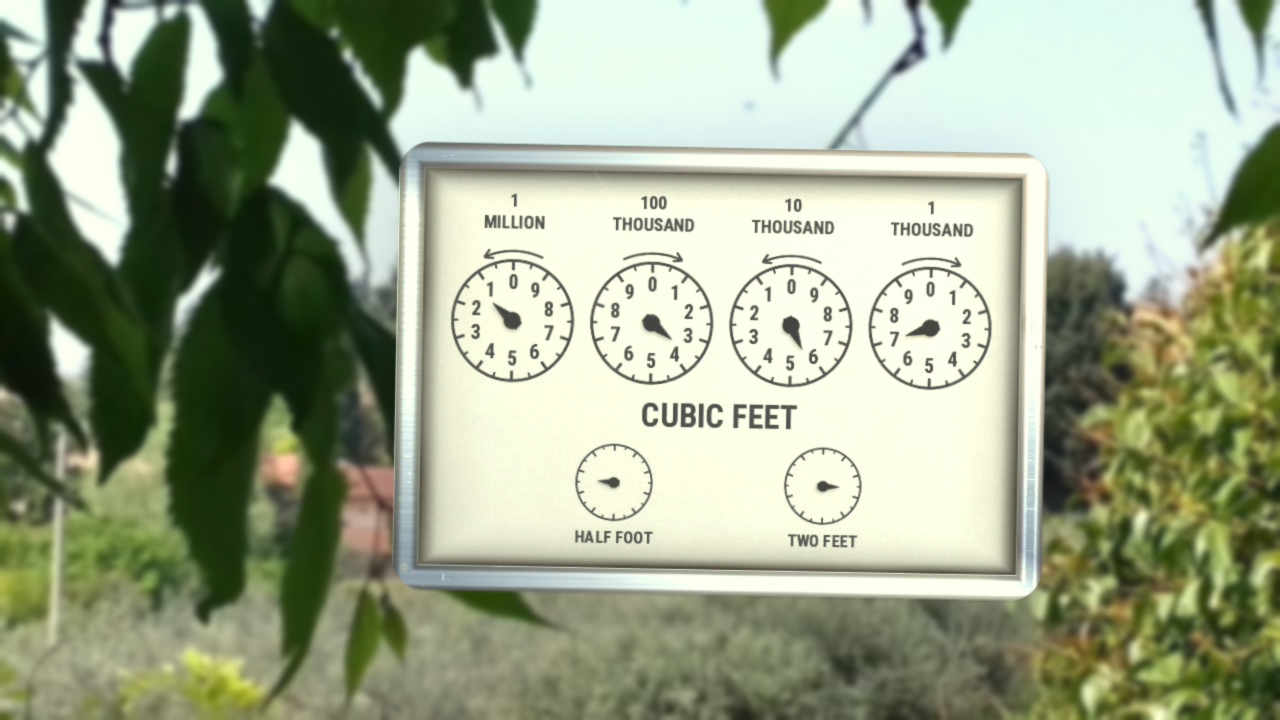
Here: 135700 ft³
